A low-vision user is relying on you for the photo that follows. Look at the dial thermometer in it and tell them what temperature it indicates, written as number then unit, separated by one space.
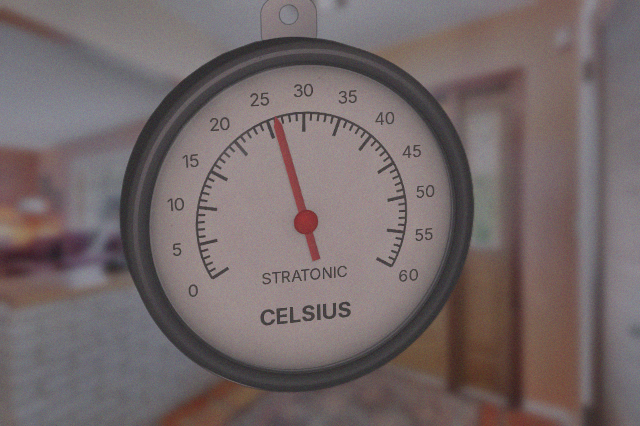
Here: 26 °C
